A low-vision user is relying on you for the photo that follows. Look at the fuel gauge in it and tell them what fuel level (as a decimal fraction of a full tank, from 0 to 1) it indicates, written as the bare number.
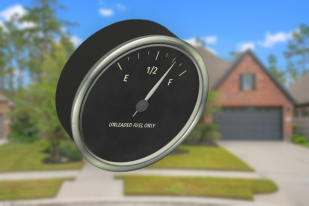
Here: 0.75
